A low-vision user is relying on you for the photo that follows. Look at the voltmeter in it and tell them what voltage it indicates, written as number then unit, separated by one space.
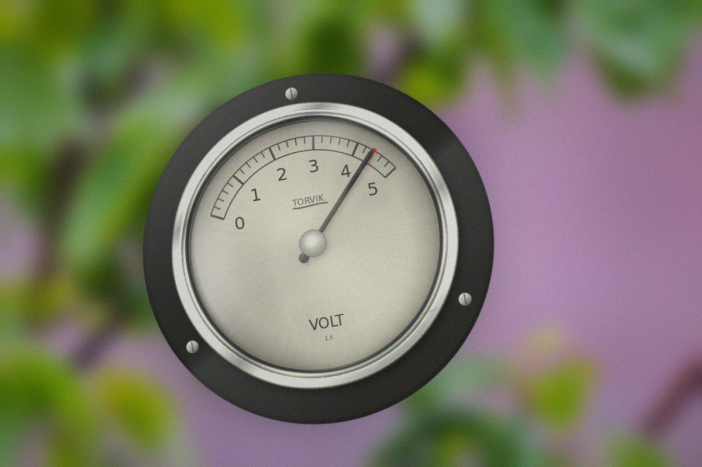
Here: 4.4 V
